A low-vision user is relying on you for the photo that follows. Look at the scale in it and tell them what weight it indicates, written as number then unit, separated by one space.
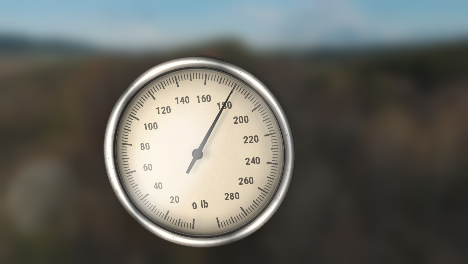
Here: 180 lb
